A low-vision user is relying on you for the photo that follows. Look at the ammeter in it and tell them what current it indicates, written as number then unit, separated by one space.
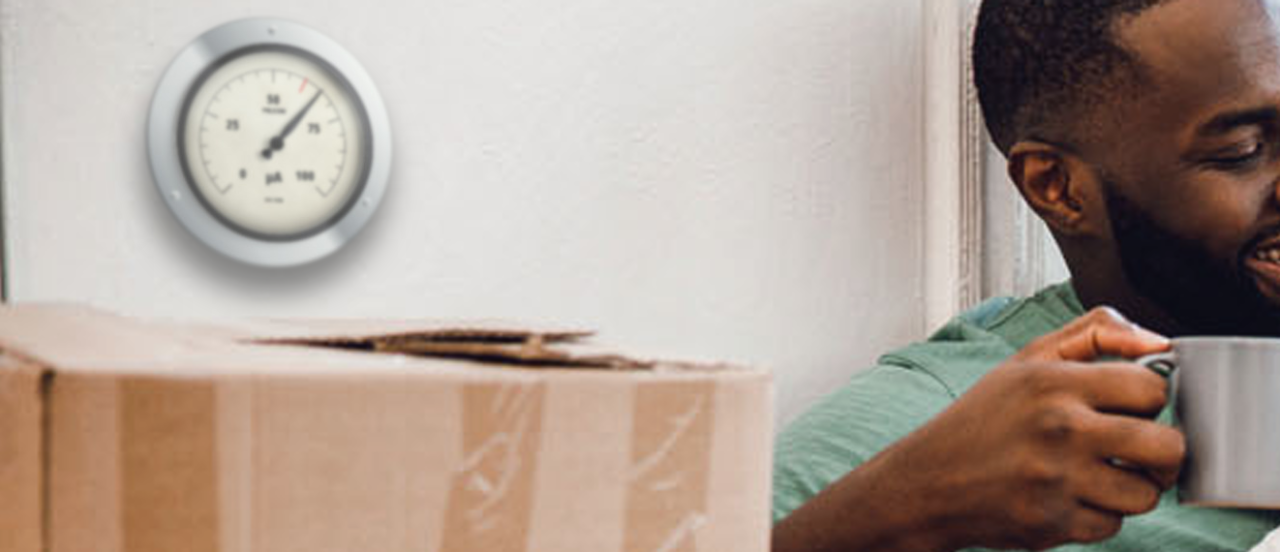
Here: 65 µA
